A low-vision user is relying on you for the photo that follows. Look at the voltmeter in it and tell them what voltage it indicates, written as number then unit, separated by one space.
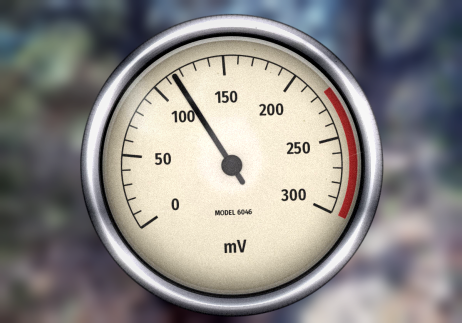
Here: 115 mV
